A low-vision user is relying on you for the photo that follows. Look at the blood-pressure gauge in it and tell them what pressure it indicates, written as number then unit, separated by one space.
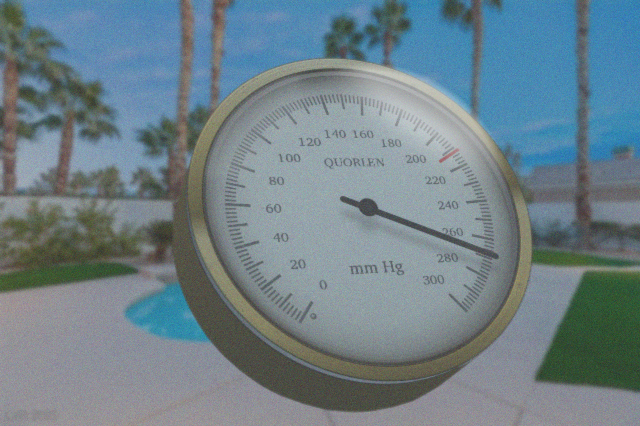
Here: 270 mmHg
